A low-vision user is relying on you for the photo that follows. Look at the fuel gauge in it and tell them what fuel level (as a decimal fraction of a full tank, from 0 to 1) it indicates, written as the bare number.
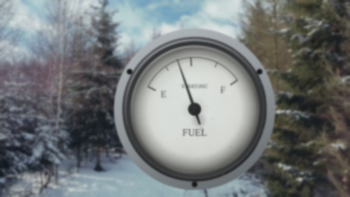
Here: 0.375
